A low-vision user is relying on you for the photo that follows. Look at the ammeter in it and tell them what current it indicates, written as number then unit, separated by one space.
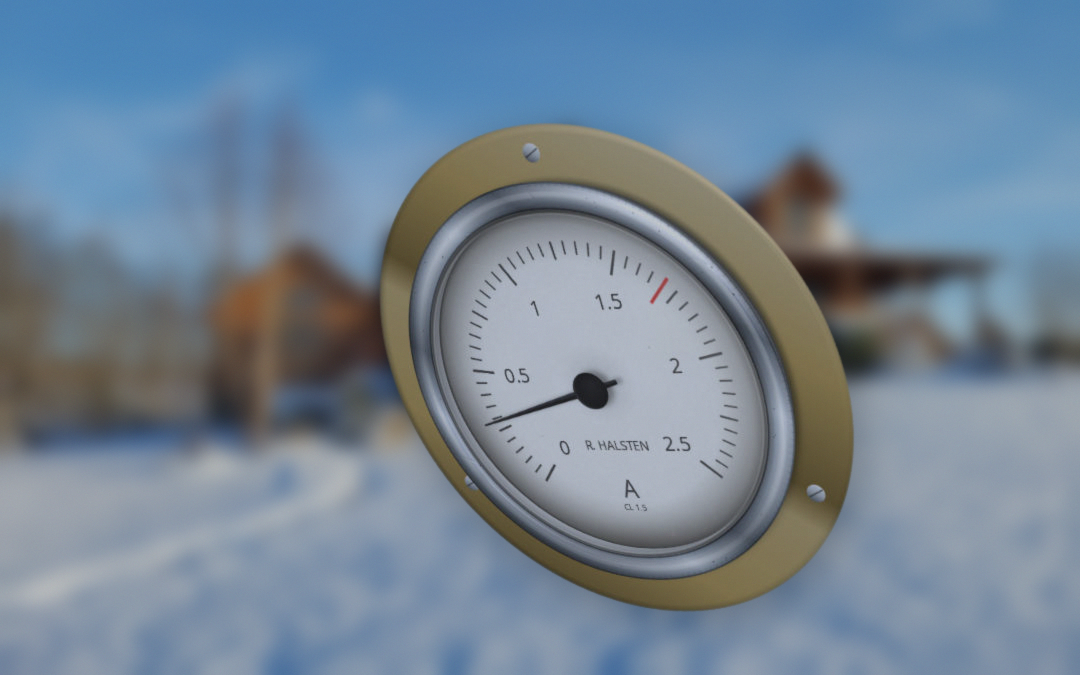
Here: 0.3 A
